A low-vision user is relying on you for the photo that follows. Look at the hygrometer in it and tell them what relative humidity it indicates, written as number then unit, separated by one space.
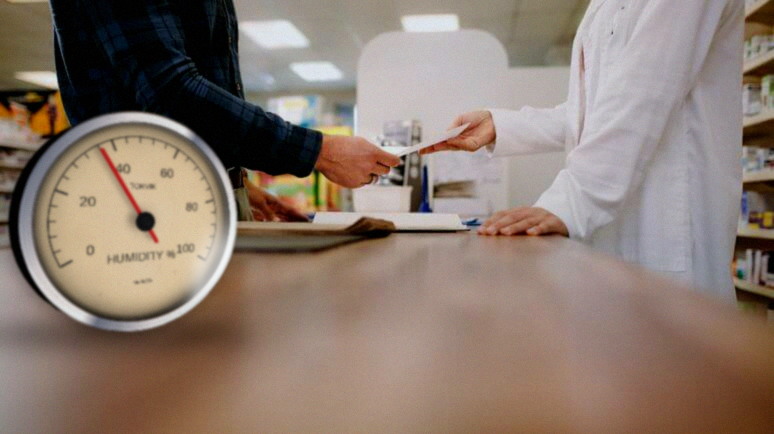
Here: 36 %
